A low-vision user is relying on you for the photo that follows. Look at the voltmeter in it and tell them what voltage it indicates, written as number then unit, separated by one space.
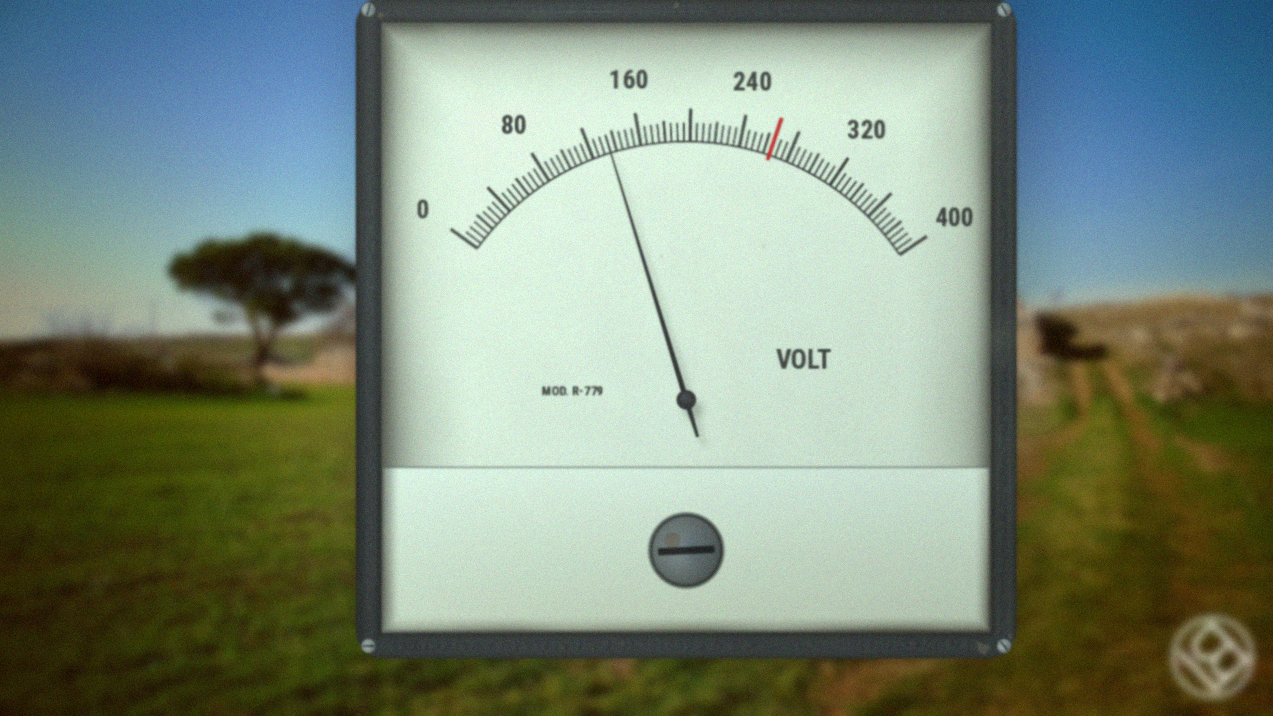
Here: 135 V
